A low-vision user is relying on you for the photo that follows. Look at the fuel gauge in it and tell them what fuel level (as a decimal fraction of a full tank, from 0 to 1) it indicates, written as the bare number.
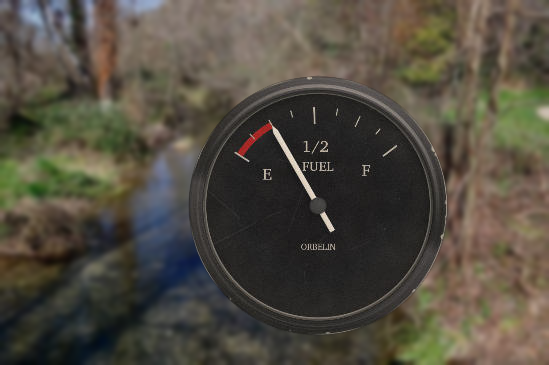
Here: 0.25
